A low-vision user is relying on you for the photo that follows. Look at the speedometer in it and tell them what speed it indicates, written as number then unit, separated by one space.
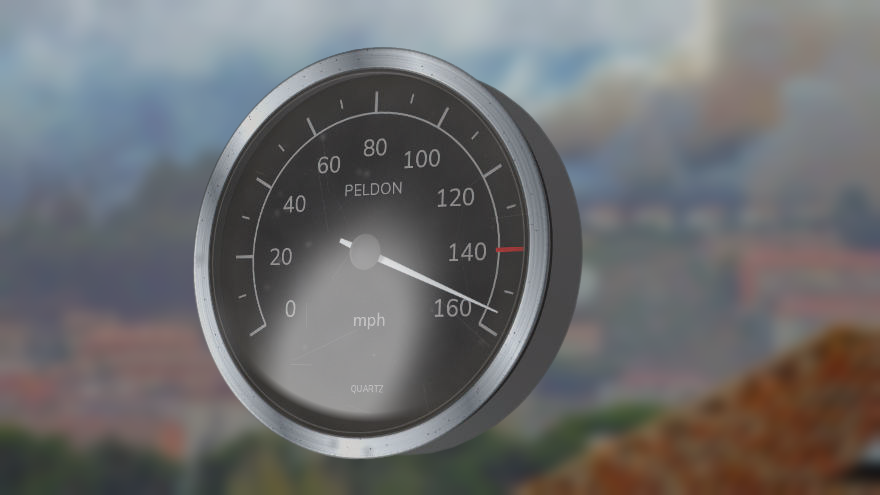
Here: 155 mph
